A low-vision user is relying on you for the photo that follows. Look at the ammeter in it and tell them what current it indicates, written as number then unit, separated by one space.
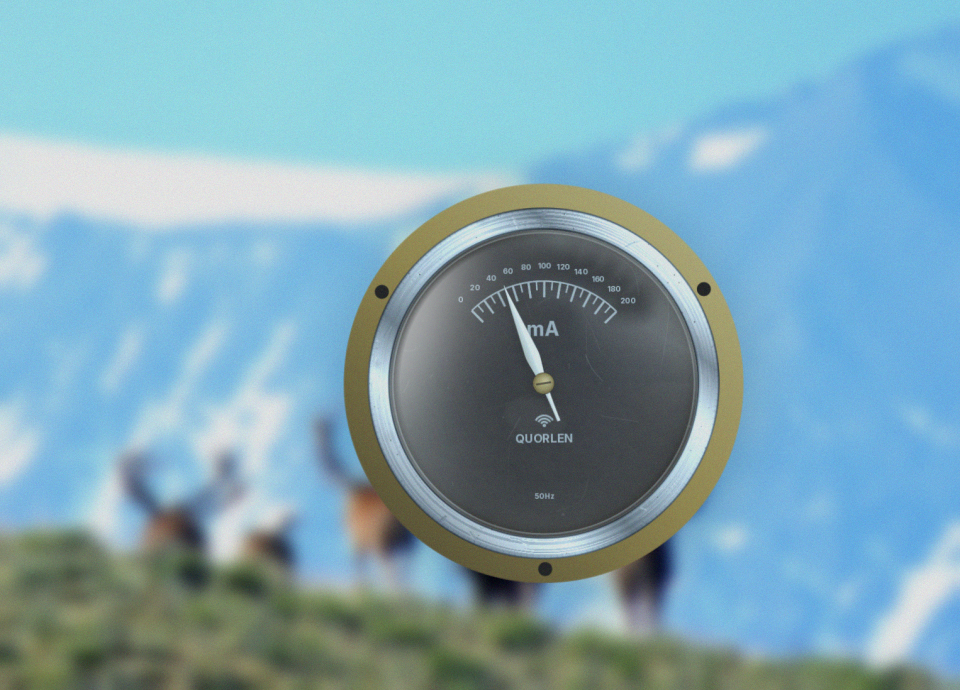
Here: 50 mA
